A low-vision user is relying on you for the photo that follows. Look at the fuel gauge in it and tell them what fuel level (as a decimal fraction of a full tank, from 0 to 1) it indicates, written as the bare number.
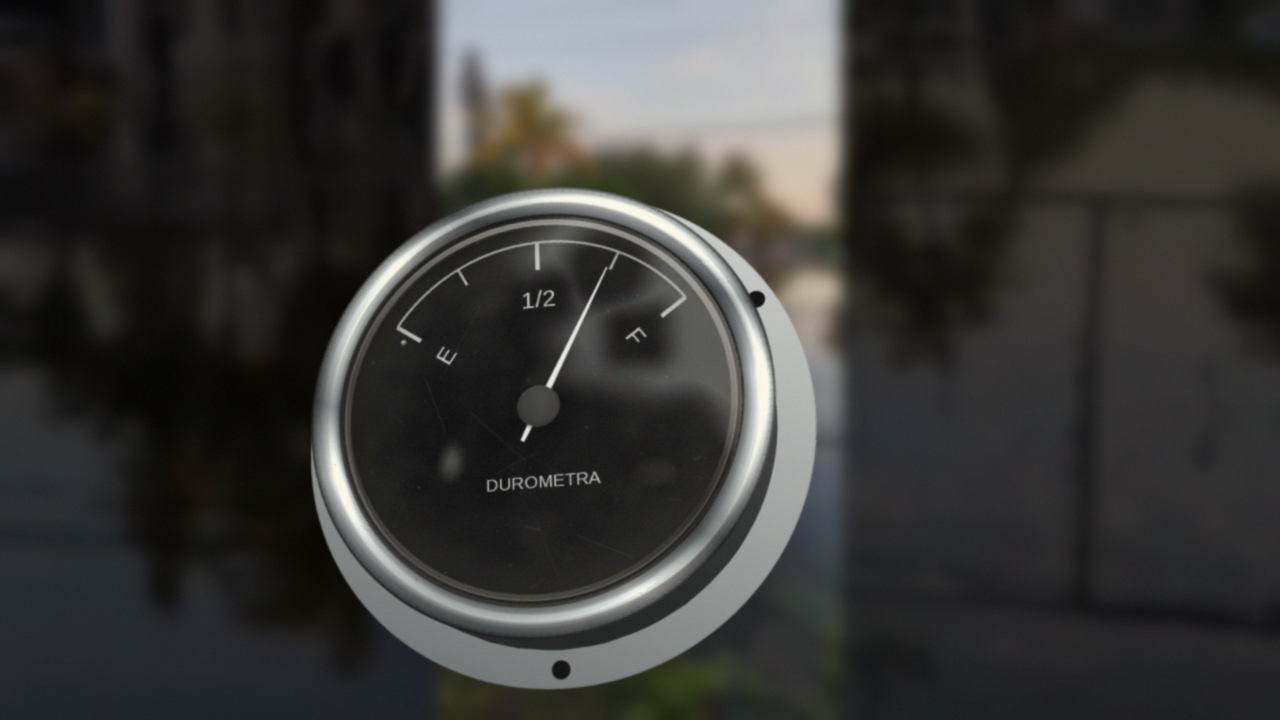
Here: 0.75
